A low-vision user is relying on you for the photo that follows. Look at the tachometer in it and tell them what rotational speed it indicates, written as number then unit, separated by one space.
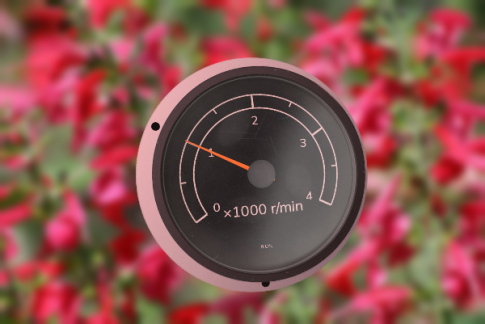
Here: 1000 rpm
